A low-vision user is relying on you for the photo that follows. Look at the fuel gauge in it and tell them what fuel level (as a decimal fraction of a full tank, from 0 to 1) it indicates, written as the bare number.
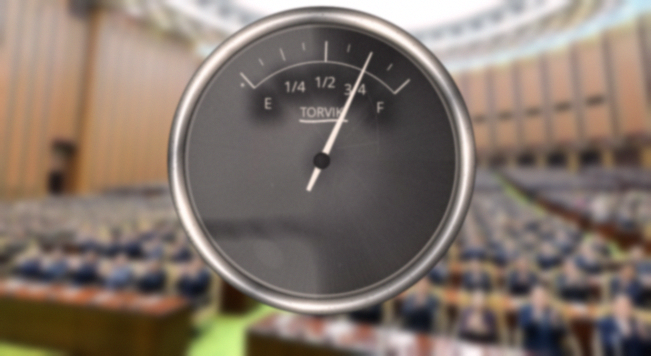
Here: 0.75
